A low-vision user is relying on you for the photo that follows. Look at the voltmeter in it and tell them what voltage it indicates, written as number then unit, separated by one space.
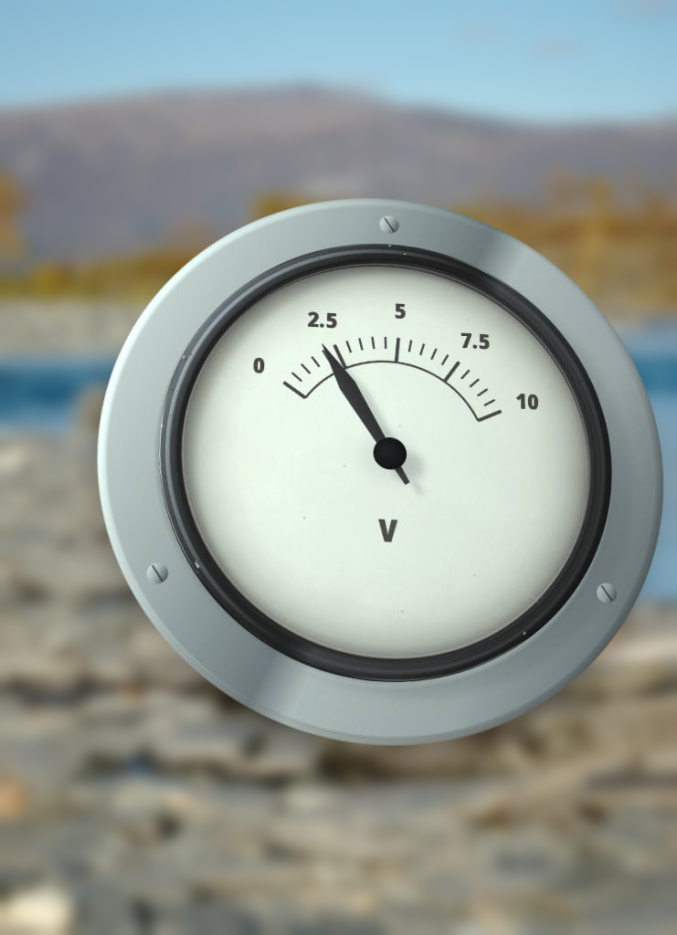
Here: 2 V
